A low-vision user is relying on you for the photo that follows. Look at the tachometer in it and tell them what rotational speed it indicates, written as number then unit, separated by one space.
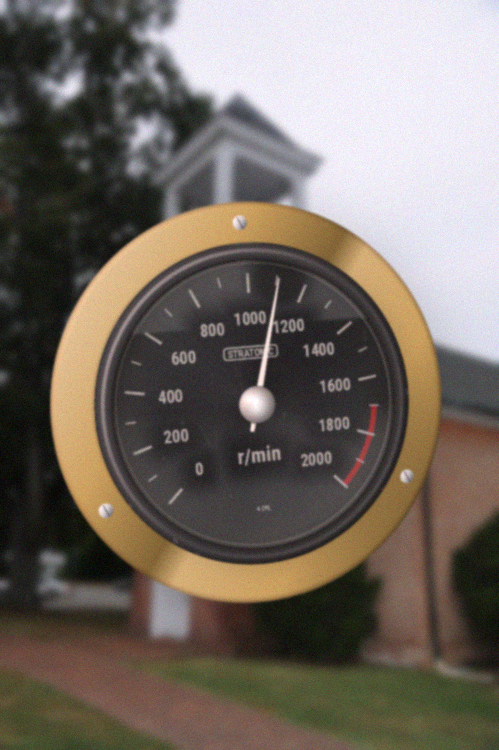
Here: 1100 rpm
